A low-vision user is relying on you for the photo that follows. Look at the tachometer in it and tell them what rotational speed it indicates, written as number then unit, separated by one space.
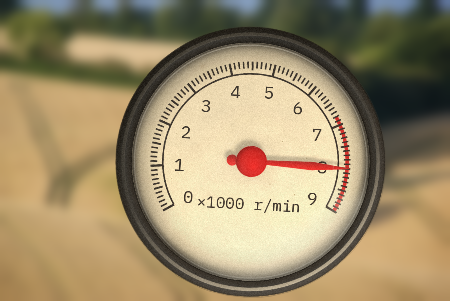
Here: 8000 rpm
